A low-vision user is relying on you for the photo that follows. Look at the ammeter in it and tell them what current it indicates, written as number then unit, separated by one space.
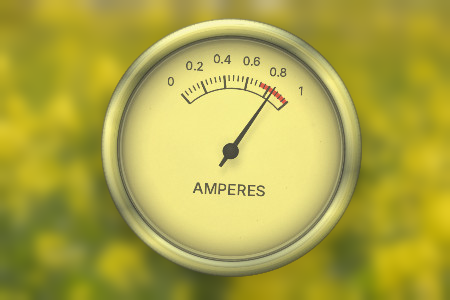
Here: 0.84 A
